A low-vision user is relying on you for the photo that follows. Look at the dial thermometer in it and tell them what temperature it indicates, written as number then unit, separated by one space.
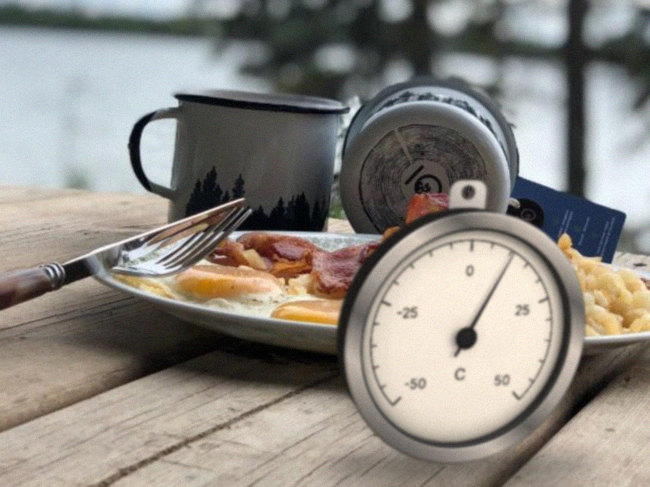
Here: 10 °C
